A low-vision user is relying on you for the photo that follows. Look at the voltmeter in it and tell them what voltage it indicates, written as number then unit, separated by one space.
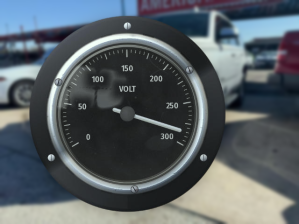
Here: 285 V
